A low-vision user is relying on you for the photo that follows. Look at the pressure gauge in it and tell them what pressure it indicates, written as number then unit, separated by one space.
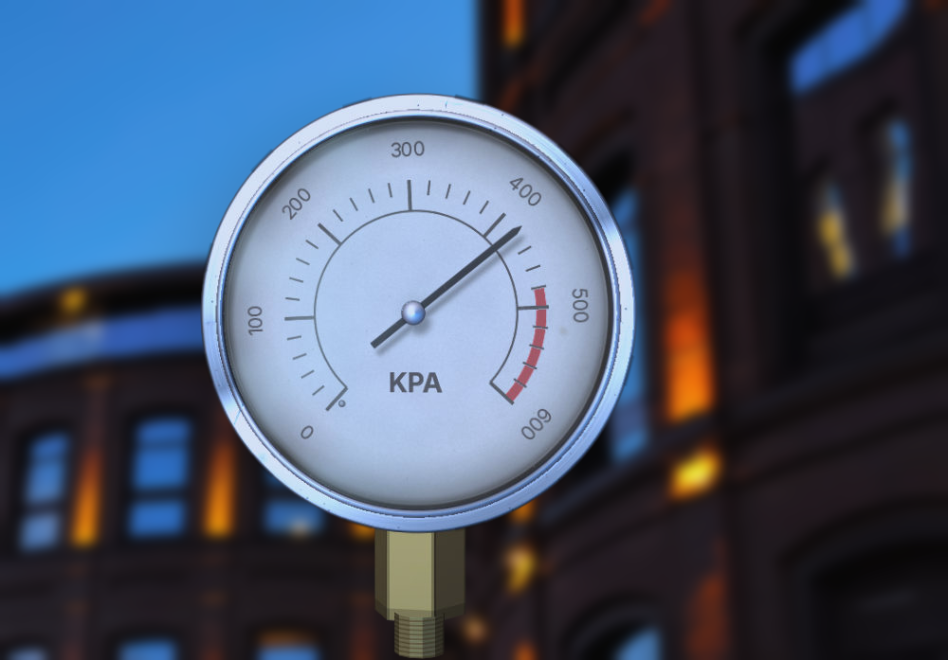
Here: 420 kPa
